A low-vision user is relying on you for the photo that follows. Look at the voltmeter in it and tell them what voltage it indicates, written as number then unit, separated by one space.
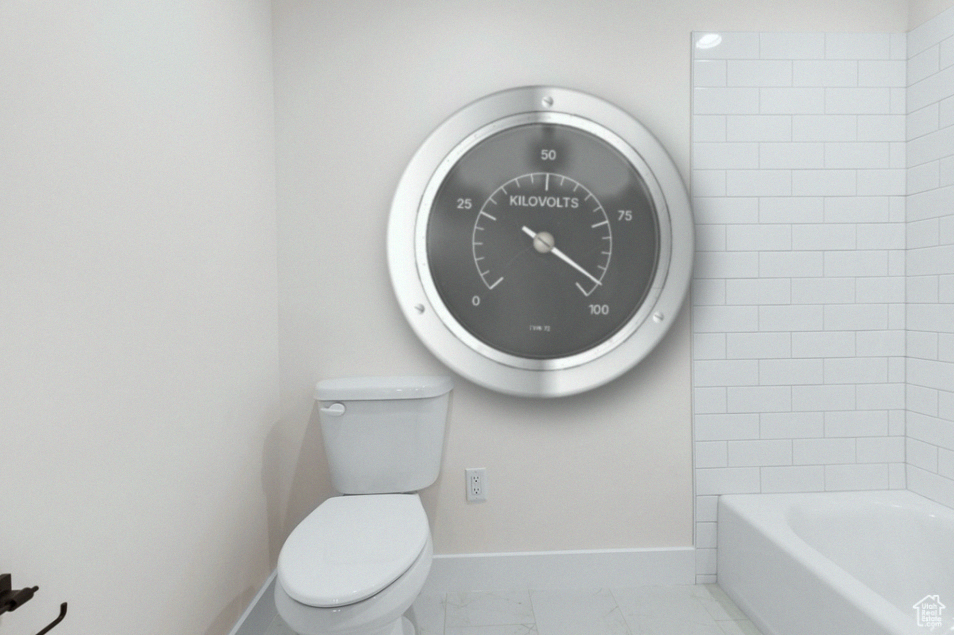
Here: 95 kV
